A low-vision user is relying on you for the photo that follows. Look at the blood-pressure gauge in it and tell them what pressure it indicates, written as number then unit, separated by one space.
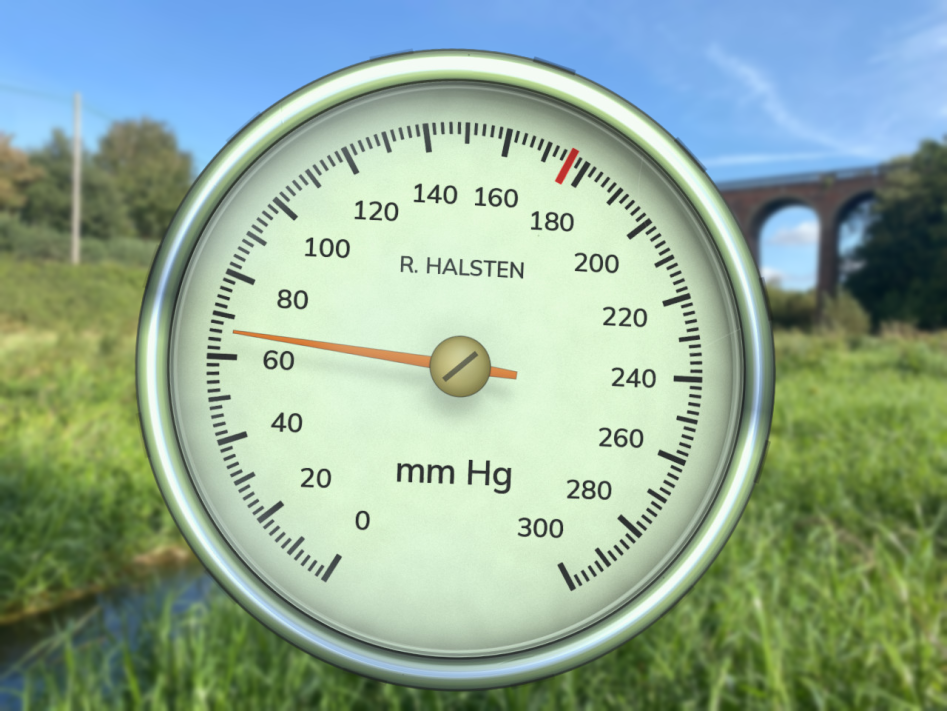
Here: 66 mmHg
